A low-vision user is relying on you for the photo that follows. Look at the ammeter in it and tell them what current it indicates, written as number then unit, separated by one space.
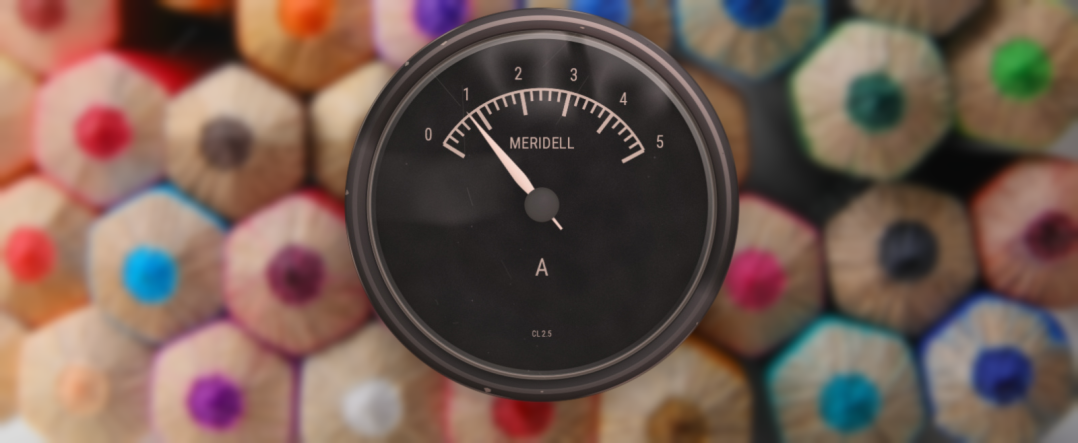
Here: 0.8 A
